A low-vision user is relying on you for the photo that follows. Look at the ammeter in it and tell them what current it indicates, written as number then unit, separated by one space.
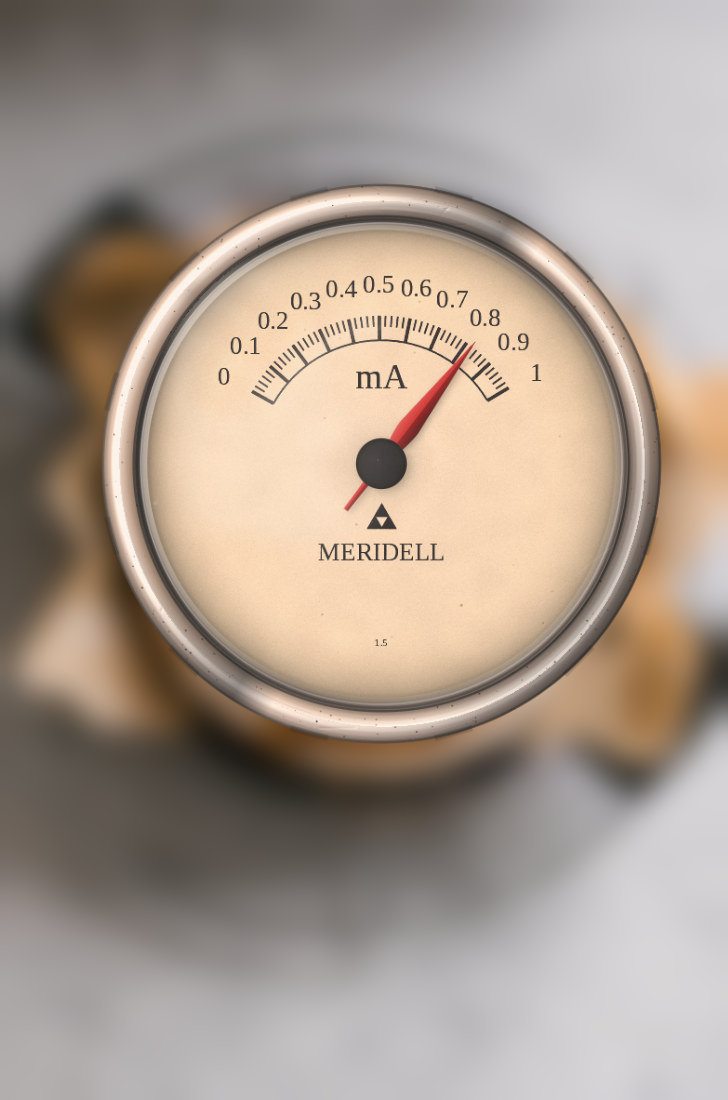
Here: 0.82 mA
